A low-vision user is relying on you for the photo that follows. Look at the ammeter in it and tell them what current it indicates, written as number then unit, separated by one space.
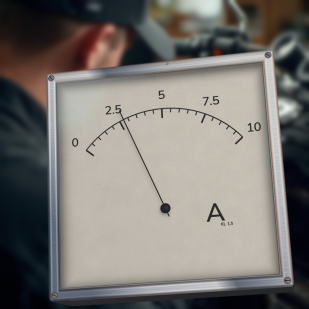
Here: 2.75 A
